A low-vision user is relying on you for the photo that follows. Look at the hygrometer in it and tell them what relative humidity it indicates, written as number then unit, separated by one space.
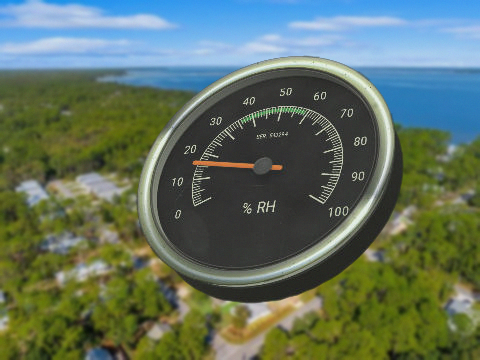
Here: 15 %
